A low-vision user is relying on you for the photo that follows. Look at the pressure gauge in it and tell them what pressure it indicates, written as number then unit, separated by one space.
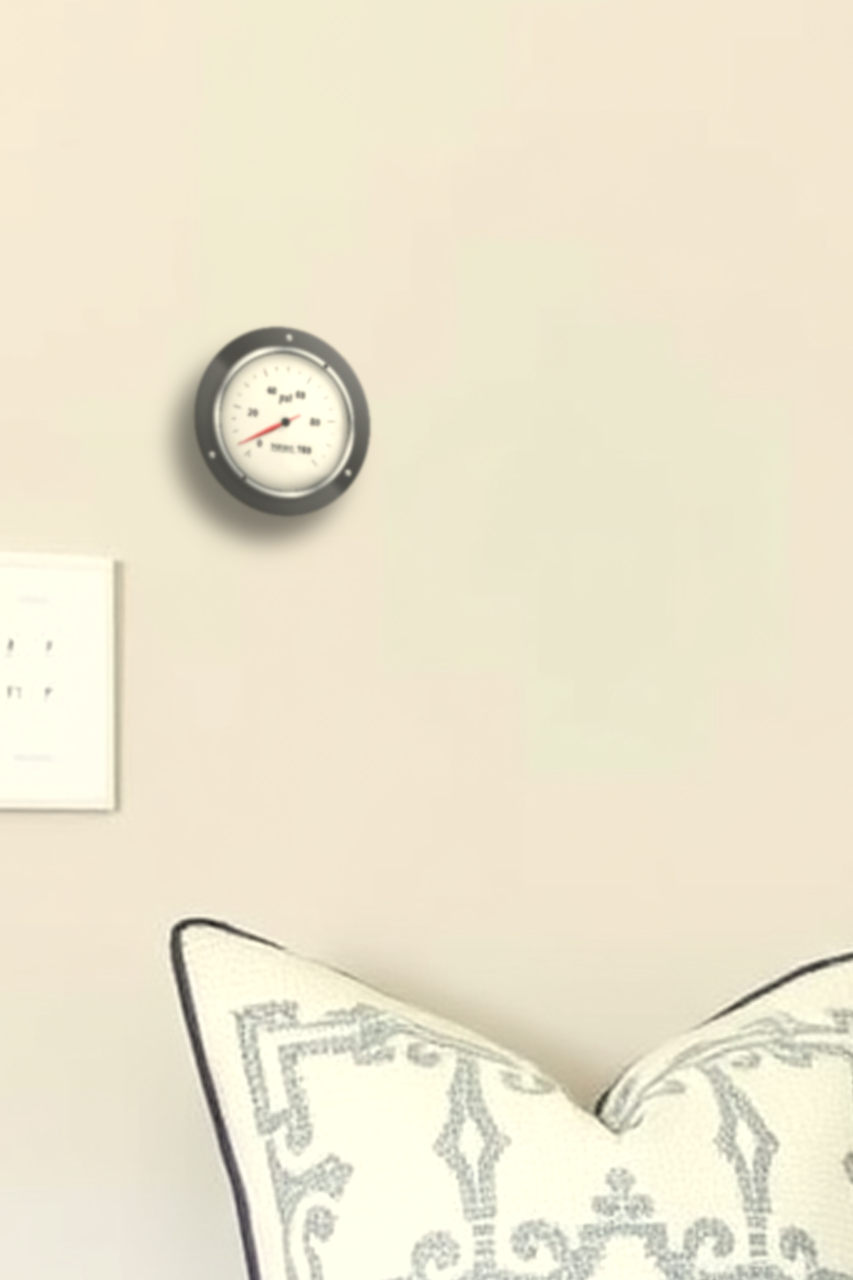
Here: 5 psi
